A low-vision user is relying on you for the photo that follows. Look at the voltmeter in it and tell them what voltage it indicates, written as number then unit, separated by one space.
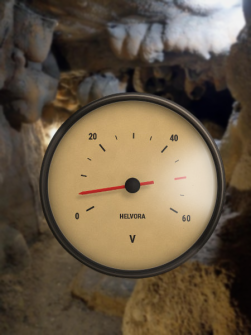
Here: 5 V
